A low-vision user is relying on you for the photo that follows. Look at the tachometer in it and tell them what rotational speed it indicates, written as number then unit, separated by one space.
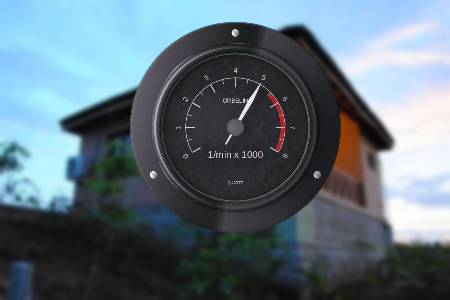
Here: 5000 rpm
